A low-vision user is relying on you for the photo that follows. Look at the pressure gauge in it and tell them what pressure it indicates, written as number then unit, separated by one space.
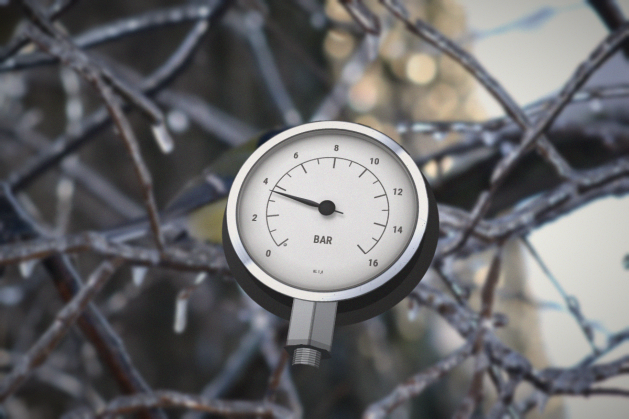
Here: 3.5 bar
